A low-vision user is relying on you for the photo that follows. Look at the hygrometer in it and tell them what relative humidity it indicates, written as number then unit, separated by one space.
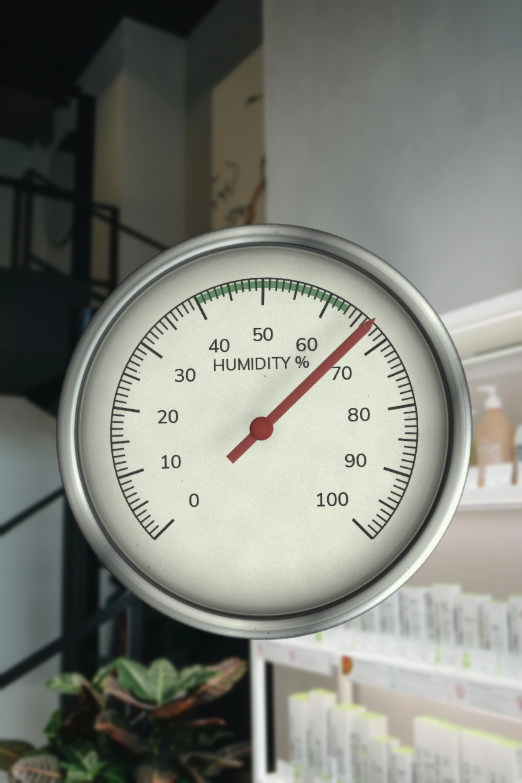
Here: 67 %
